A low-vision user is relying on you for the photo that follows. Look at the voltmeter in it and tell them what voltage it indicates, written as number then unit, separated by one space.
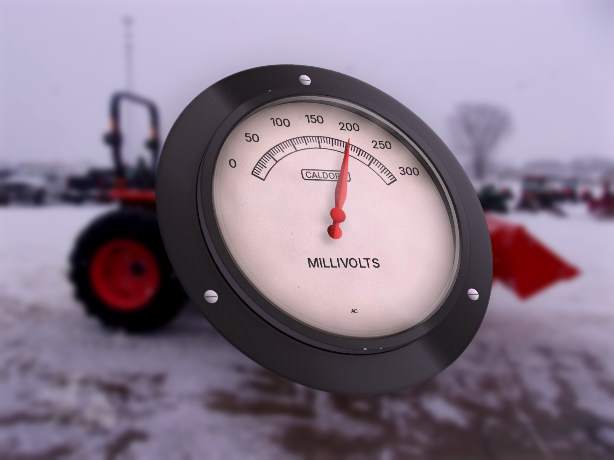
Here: 200 mV
